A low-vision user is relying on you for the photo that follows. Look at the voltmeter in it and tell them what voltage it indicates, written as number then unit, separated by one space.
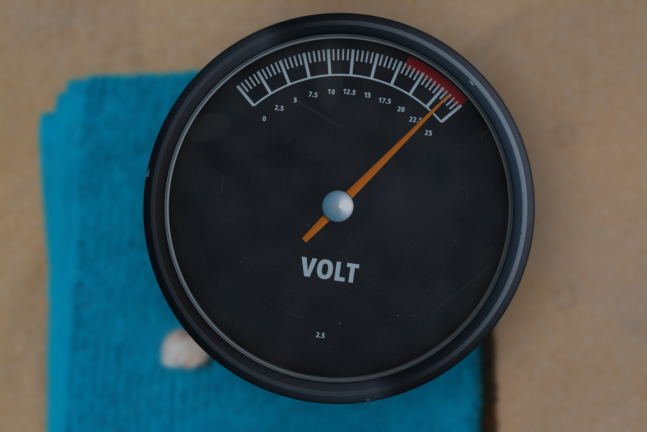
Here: 23.5 V
